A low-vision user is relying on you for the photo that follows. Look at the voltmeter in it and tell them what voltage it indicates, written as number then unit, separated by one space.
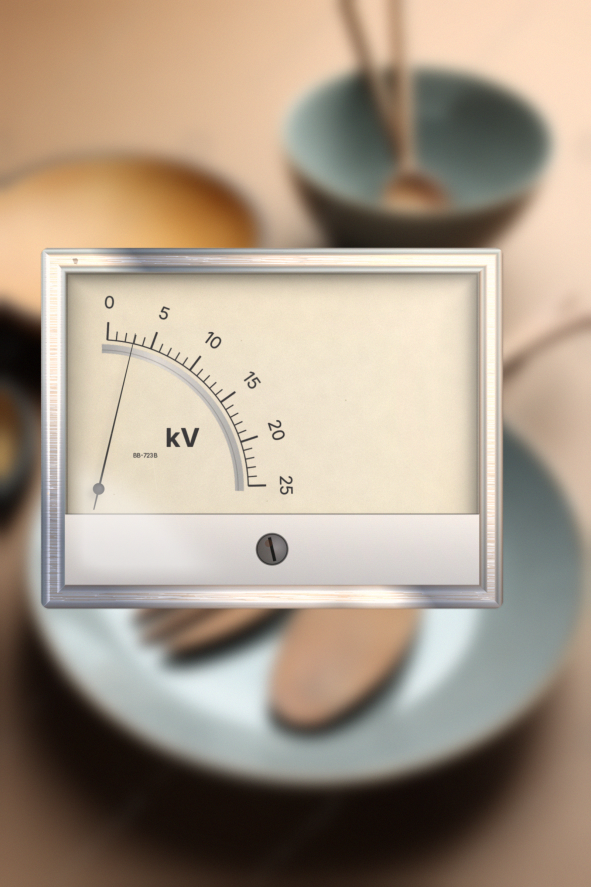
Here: 3 kV
